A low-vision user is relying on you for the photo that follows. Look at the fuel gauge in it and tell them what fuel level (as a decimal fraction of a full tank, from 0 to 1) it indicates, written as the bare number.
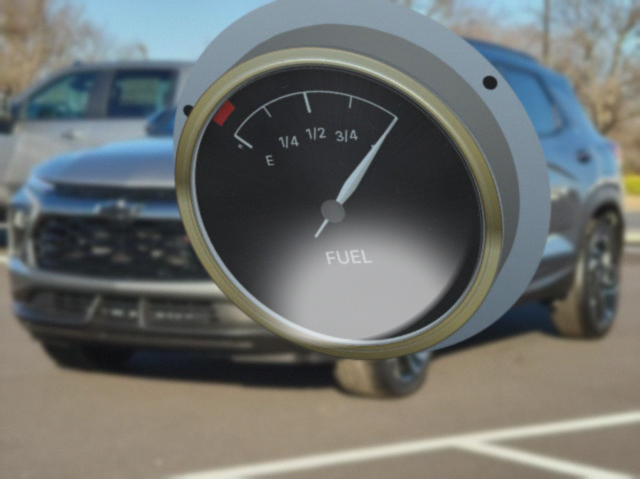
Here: 1
